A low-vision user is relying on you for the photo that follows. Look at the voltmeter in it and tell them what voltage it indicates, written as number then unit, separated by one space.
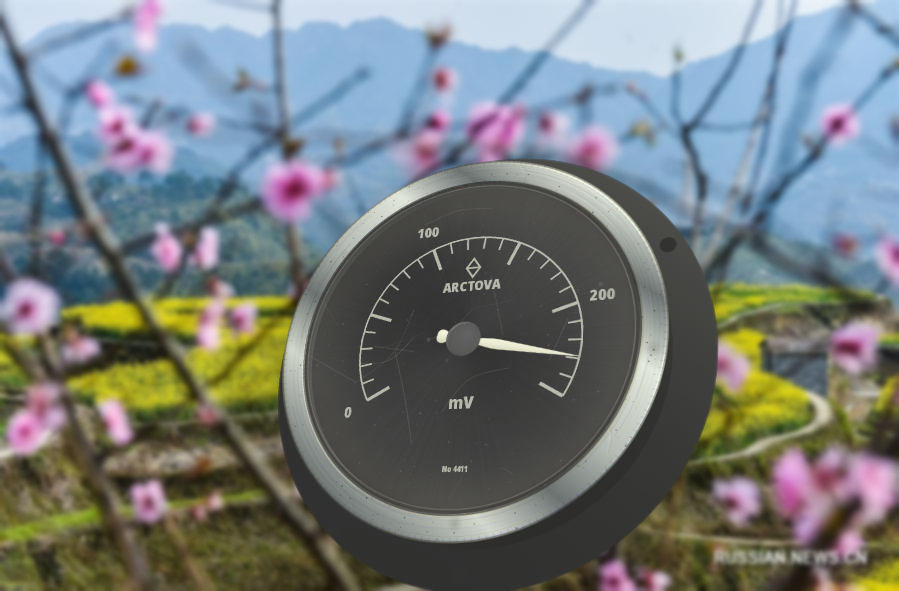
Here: 230 mV
